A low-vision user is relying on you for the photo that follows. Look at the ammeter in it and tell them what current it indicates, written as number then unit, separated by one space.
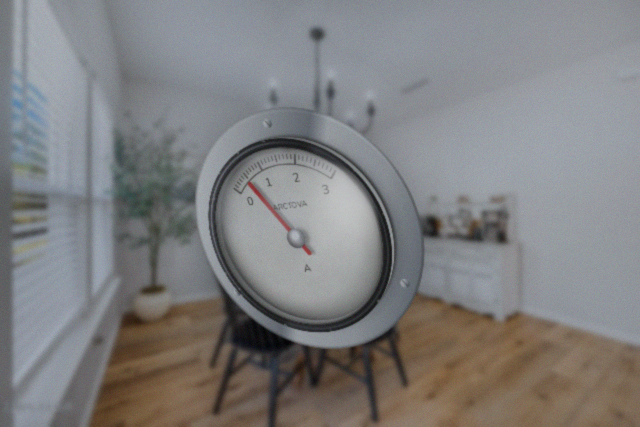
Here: 0.5 A
